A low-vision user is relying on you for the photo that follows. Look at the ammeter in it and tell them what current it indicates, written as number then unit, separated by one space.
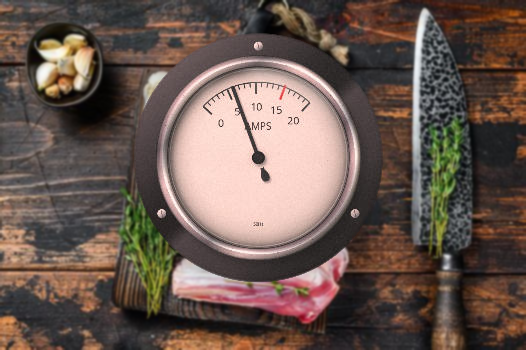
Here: 6 A
